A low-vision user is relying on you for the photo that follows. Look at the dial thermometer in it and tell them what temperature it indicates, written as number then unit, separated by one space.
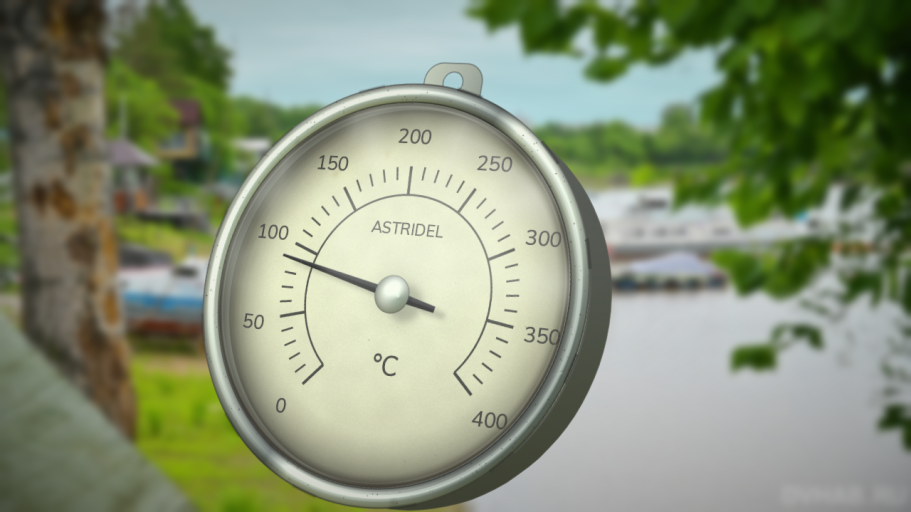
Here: 90 °C
